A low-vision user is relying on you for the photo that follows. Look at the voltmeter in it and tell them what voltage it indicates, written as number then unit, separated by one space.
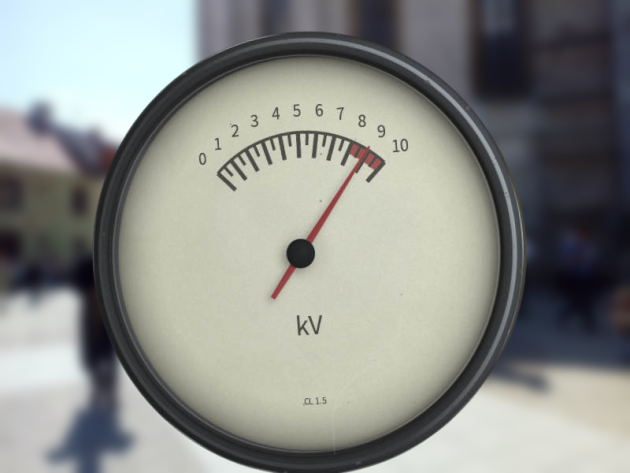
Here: 9 kV
